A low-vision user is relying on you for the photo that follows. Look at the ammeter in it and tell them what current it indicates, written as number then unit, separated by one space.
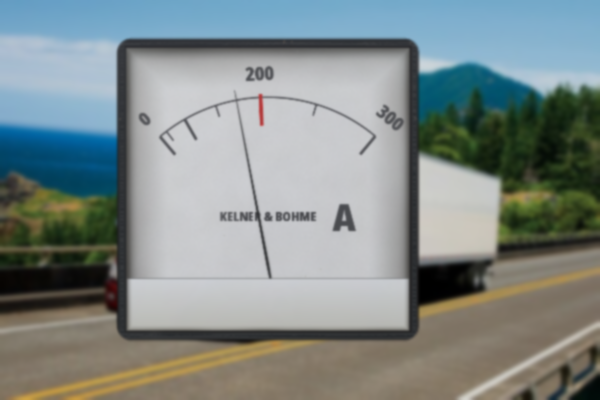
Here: 175 A
